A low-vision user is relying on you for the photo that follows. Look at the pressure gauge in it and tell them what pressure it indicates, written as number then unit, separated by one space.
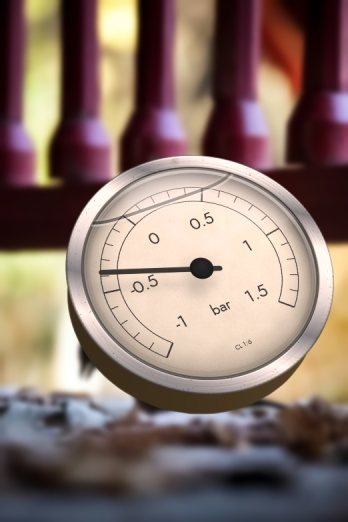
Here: -0.4 bar
